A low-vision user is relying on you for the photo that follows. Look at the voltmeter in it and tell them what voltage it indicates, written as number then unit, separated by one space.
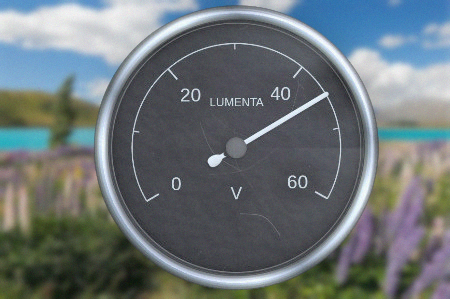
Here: 45 V
